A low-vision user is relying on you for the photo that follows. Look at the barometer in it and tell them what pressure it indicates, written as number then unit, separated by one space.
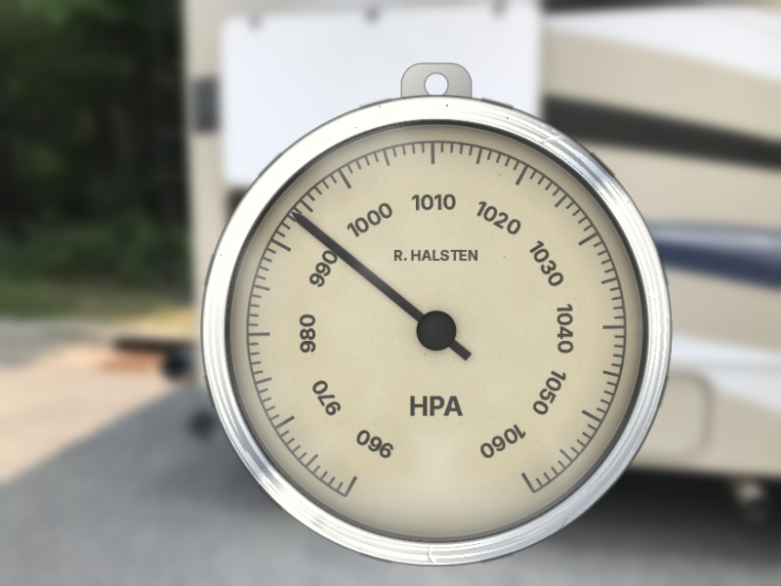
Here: 993.5 hPa
